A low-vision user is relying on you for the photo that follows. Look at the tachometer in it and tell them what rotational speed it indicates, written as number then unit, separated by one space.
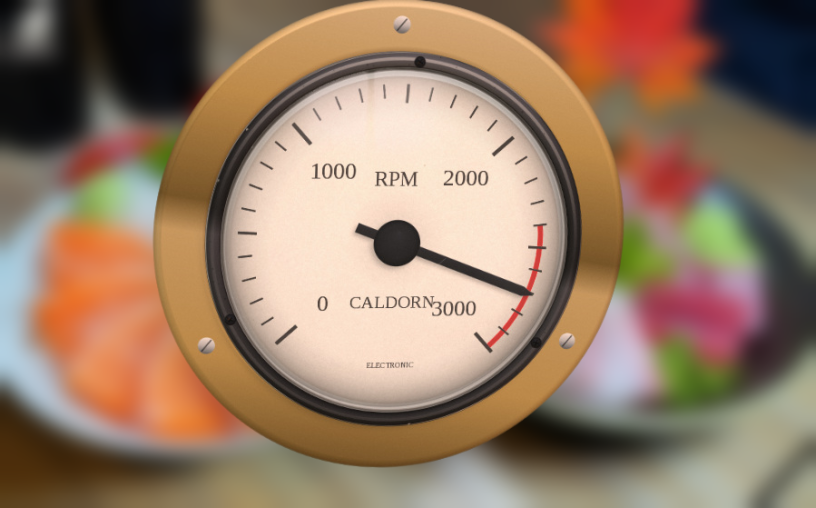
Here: 2700 rpm
